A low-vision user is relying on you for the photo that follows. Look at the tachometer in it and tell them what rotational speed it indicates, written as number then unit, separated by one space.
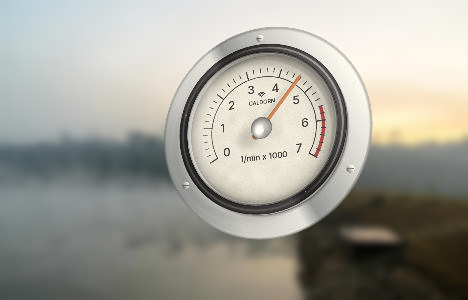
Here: 4600 rpm
